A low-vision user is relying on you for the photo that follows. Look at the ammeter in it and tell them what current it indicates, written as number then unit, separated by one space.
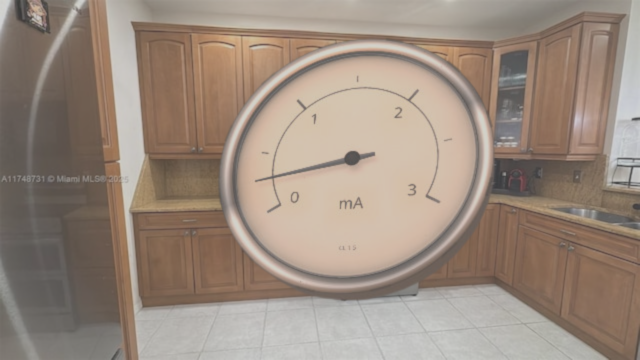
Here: 0.25 mA
